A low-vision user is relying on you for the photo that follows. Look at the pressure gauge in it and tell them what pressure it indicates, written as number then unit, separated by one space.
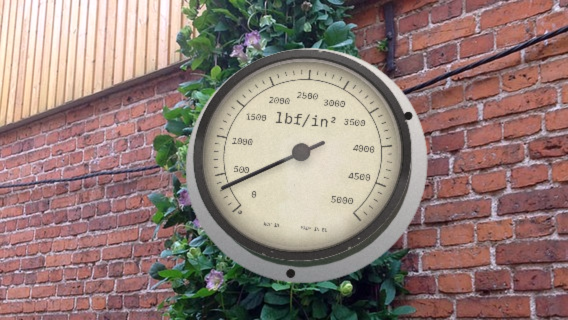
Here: 300 psi
